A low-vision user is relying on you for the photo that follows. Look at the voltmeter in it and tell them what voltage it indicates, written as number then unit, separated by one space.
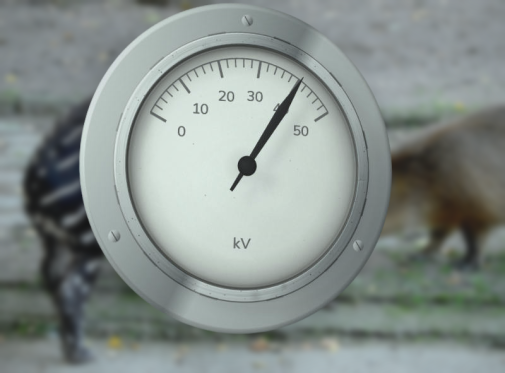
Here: 40 kV
